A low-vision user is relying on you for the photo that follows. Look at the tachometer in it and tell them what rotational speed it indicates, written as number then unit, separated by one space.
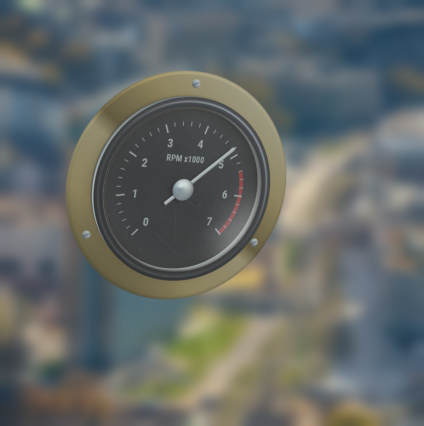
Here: 4800 rpm
